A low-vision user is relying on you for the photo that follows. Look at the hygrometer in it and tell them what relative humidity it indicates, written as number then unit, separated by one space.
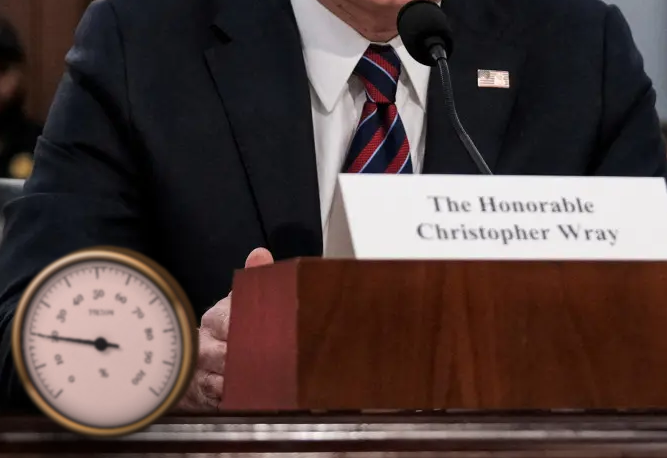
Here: 20 %
